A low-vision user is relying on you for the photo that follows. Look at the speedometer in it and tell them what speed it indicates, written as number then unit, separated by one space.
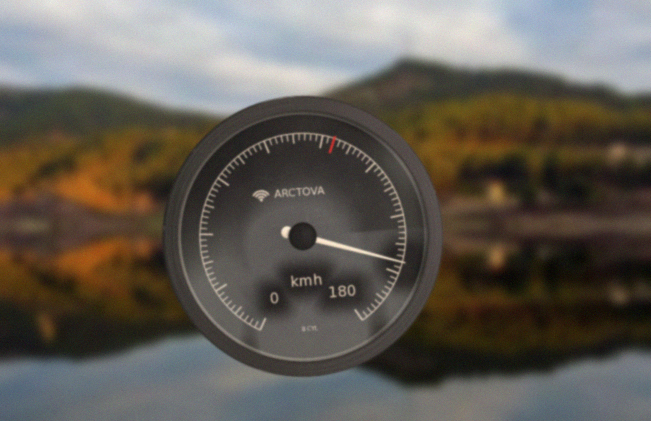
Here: 156 km/h
